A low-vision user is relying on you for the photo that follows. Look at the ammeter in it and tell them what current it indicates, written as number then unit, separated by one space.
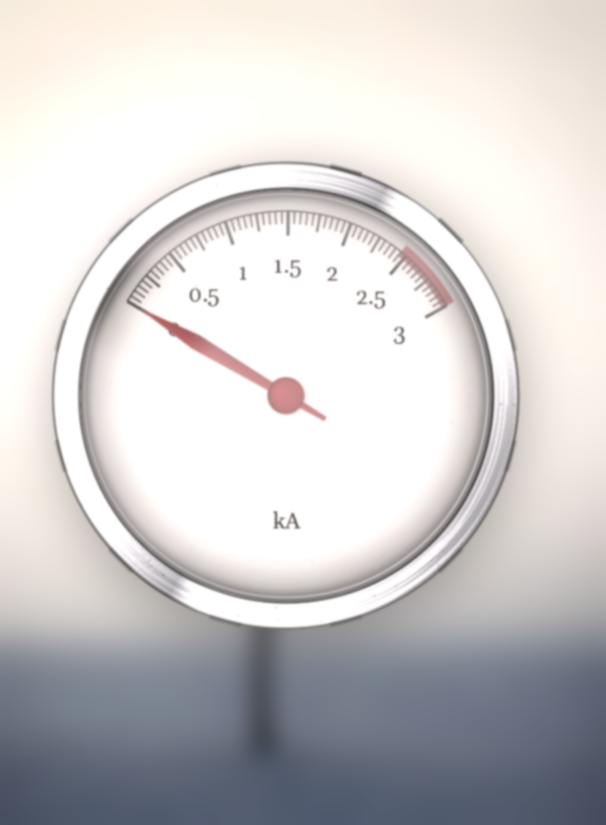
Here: 0 kA
